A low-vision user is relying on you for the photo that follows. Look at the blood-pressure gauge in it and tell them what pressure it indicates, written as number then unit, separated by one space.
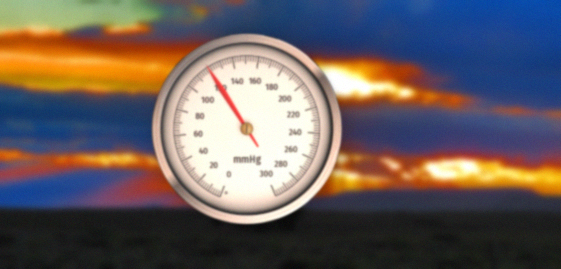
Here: 120 mmHg
